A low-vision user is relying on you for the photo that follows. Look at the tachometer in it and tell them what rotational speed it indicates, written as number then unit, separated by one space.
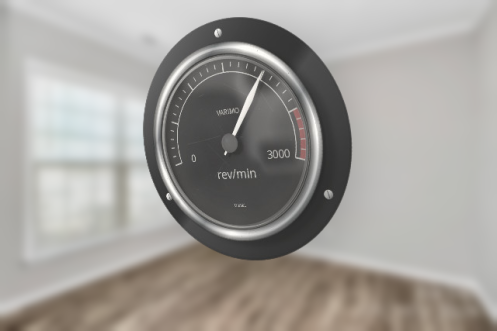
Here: 2000 rpm
